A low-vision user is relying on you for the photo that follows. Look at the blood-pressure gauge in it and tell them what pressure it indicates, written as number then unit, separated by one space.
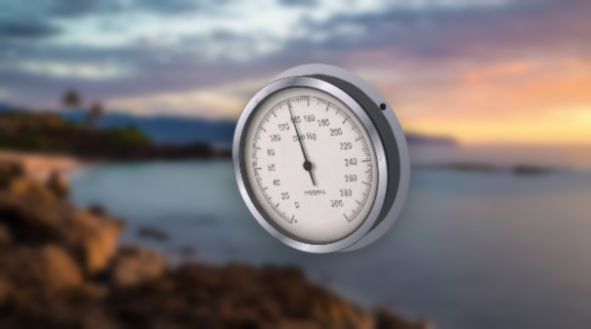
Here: 140 mmHg
